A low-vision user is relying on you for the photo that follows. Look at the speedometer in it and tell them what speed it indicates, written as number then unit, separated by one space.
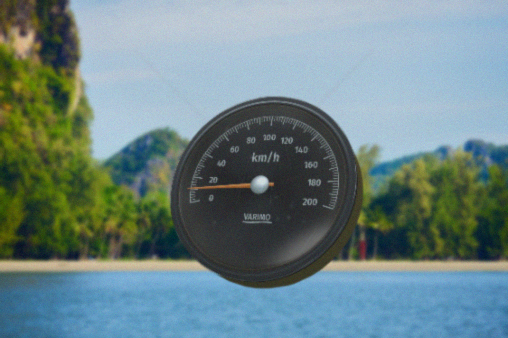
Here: 10 km/h
